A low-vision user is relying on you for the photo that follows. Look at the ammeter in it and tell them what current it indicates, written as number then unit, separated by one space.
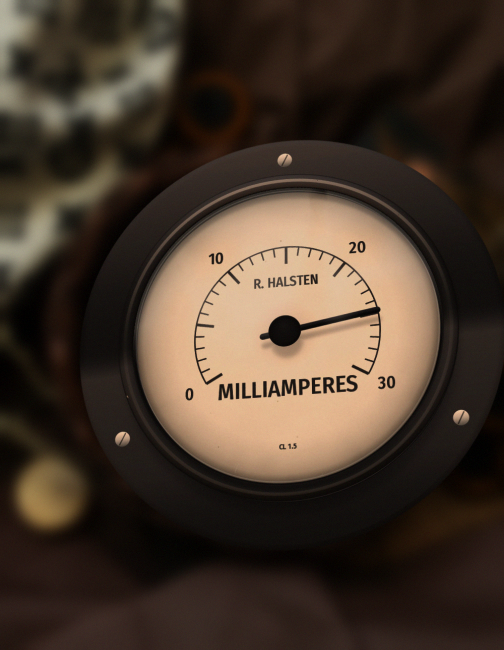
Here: 25 mA
